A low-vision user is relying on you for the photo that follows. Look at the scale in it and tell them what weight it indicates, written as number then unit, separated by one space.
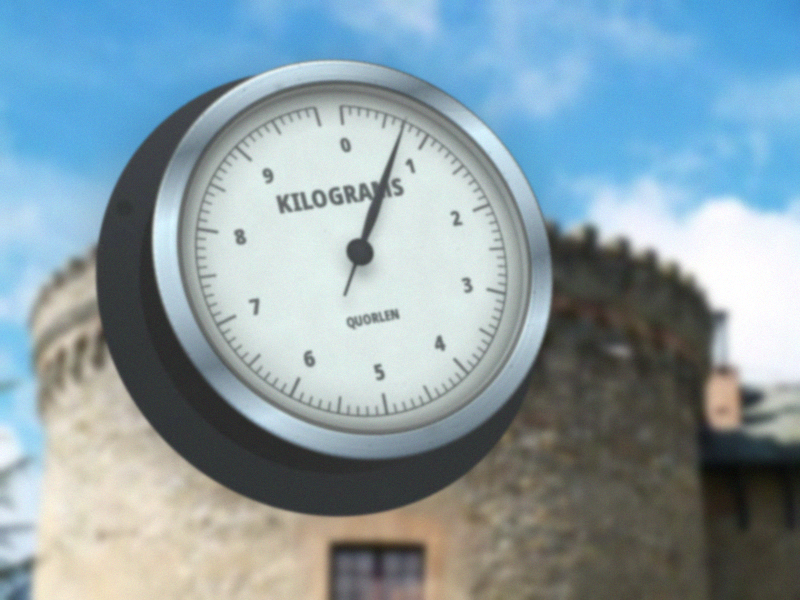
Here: 0.7 kg
